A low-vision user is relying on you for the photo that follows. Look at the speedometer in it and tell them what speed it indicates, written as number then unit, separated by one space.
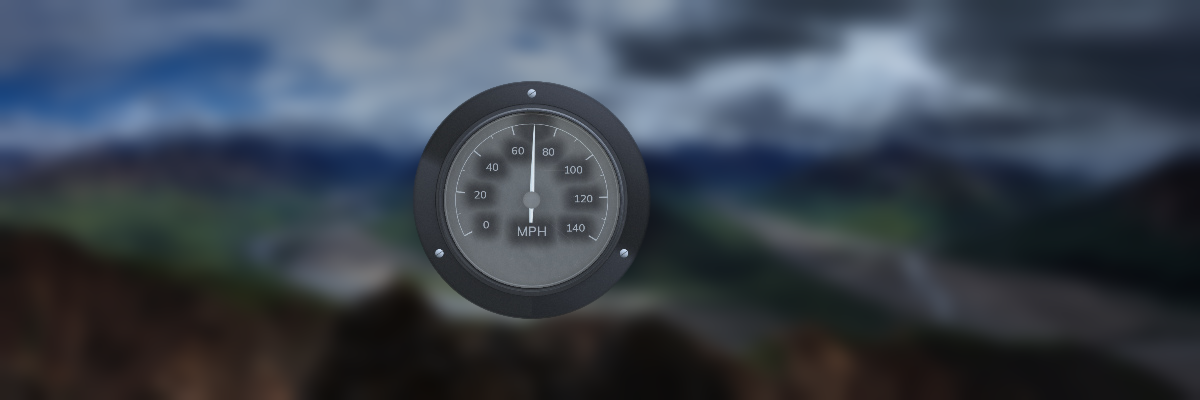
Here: 70 mph
